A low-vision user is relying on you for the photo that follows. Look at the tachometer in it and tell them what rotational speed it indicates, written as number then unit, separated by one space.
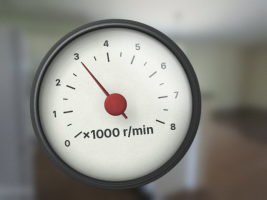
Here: 3000 rpm
